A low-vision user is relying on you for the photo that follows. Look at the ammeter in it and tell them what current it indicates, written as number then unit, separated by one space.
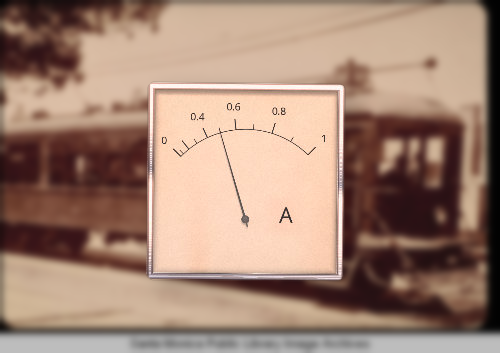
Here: 0.5 A
